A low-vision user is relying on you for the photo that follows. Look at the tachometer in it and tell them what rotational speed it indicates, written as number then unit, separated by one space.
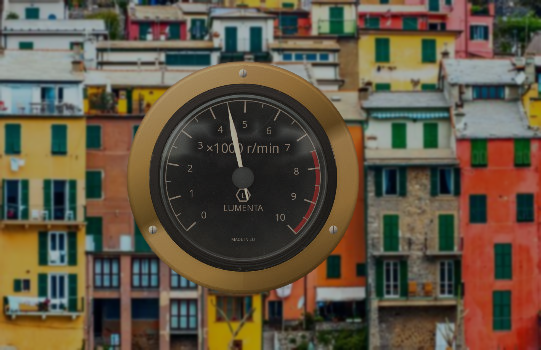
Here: 4500 rpm
